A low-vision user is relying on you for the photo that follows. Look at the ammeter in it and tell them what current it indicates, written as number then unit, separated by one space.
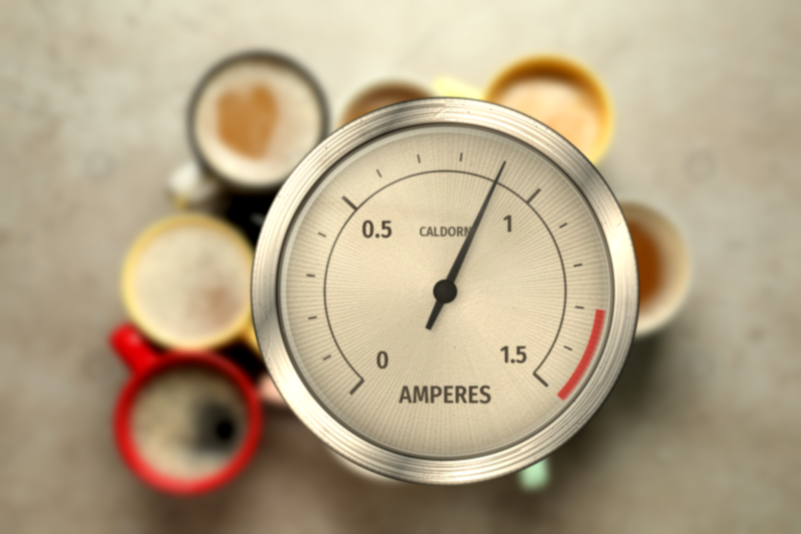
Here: 0.9 A
